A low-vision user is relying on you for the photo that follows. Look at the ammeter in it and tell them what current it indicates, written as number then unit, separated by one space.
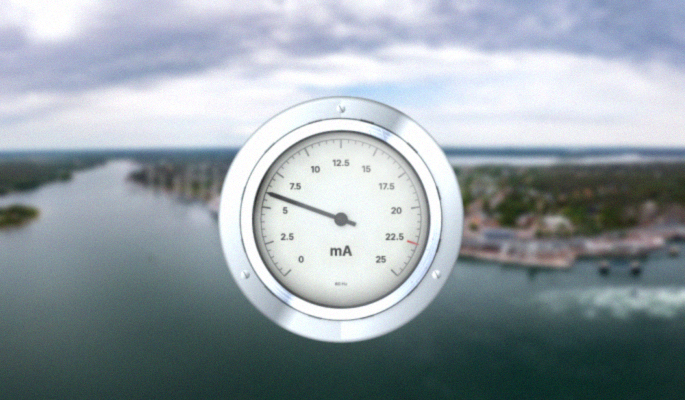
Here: 6 mA
